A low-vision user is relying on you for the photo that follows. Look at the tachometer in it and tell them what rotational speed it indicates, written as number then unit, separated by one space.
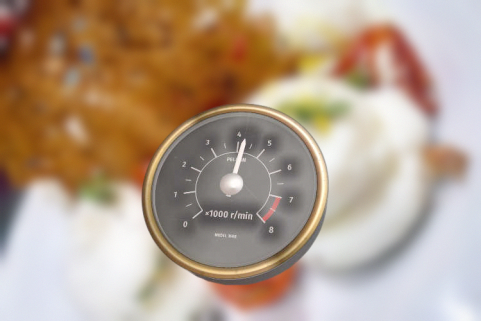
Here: 4250 rpm
